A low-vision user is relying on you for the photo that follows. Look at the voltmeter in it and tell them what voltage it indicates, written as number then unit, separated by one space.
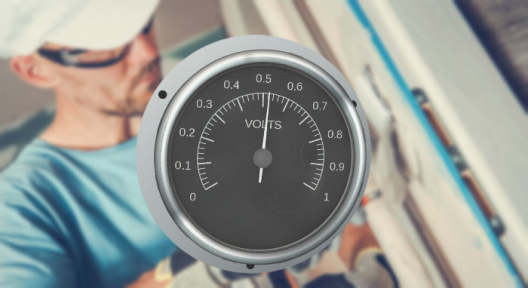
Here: 0.52 V
